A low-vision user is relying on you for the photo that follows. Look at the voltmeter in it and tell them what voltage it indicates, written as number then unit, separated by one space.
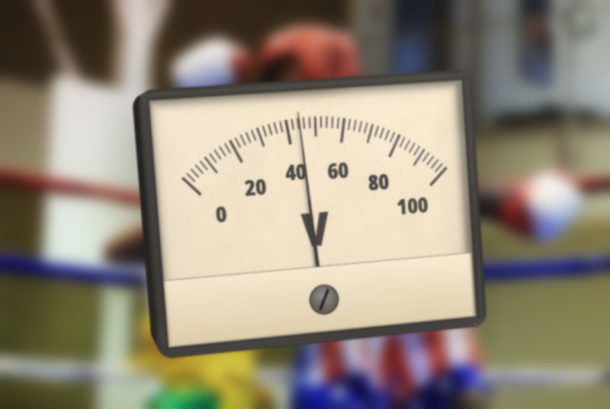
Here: 44 V
